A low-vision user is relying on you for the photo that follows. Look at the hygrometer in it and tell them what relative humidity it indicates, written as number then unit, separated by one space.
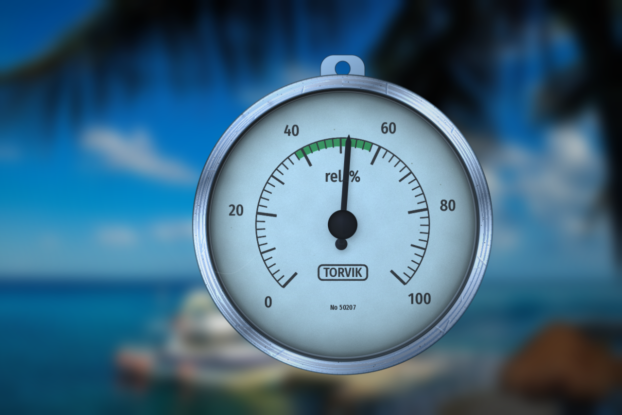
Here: 52 %
